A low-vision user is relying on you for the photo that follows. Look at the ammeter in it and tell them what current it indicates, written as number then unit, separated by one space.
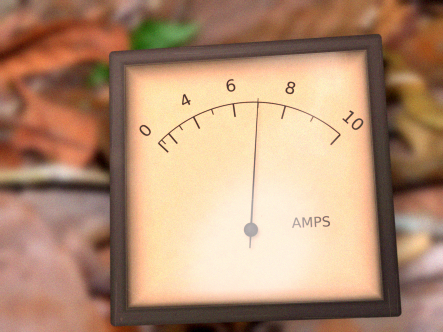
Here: 7 A
